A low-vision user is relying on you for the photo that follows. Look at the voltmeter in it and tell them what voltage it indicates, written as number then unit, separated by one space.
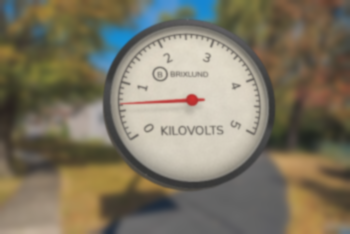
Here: 0.6 kV
